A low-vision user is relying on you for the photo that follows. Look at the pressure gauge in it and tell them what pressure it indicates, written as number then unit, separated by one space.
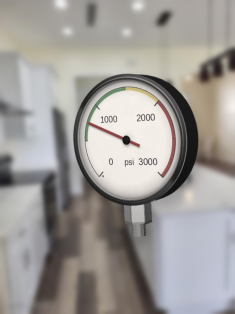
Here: 750 psi
